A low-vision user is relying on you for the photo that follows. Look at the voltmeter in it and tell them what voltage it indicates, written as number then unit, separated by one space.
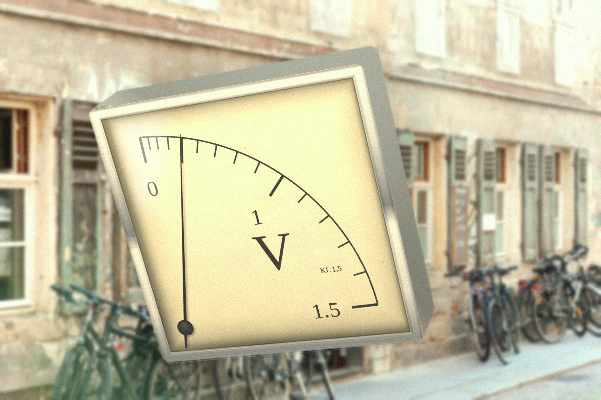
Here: 0.5 V
